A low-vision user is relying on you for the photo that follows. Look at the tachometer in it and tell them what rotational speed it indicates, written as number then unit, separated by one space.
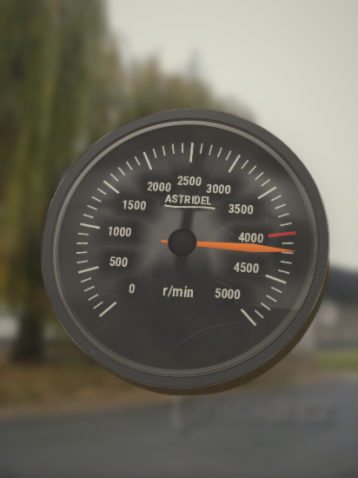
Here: 4200 rpm
